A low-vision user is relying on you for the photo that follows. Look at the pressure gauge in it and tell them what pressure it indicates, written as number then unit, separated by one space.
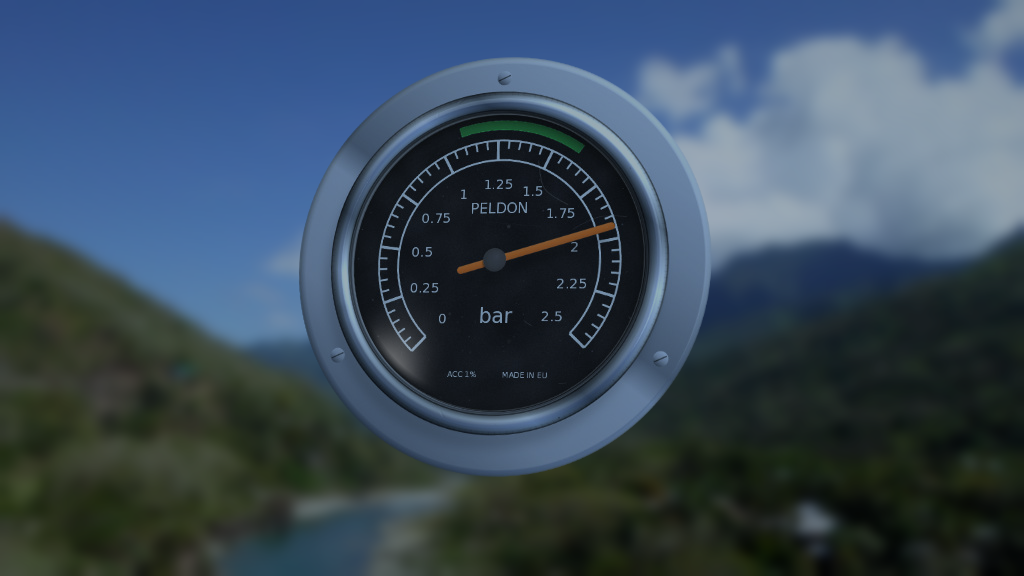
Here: 1.95 bar
